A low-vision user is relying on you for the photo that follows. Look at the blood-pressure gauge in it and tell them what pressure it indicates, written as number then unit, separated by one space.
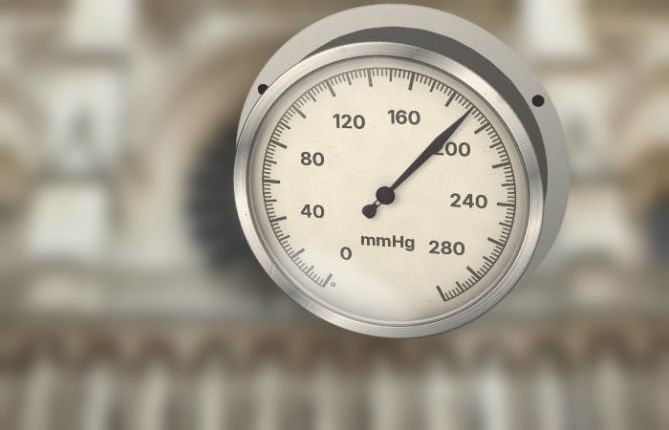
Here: 190 mmHg
